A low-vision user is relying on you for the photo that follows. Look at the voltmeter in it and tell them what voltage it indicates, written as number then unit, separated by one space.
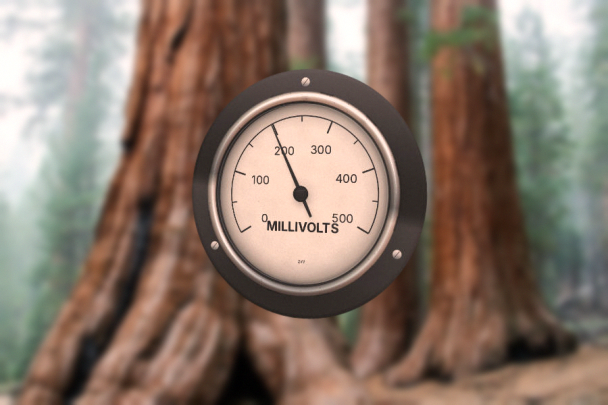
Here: 200 mV
